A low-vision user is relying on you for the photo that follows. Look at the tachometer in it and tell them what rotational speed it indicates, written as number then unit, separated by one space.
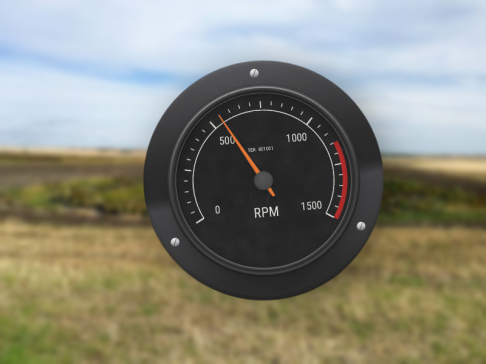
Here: 550 rpm
